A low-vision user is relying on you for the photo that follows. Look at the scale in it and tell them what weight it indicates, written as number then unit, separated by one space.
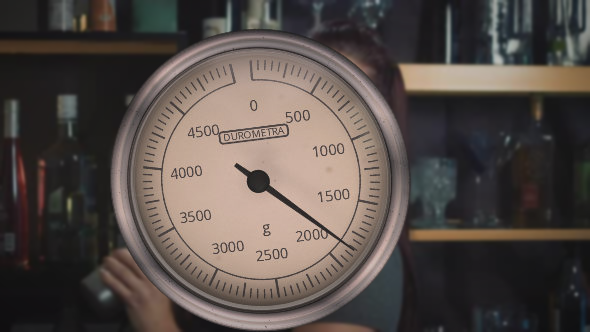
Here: 1850 g
